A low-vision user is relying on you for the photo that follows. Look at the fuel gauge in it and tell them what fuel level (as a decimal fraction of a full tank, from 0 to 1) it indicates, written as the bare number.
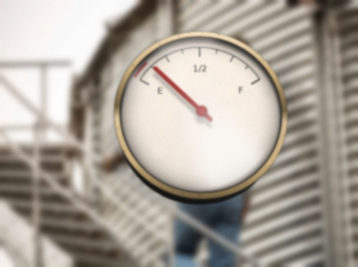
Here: 0.125
